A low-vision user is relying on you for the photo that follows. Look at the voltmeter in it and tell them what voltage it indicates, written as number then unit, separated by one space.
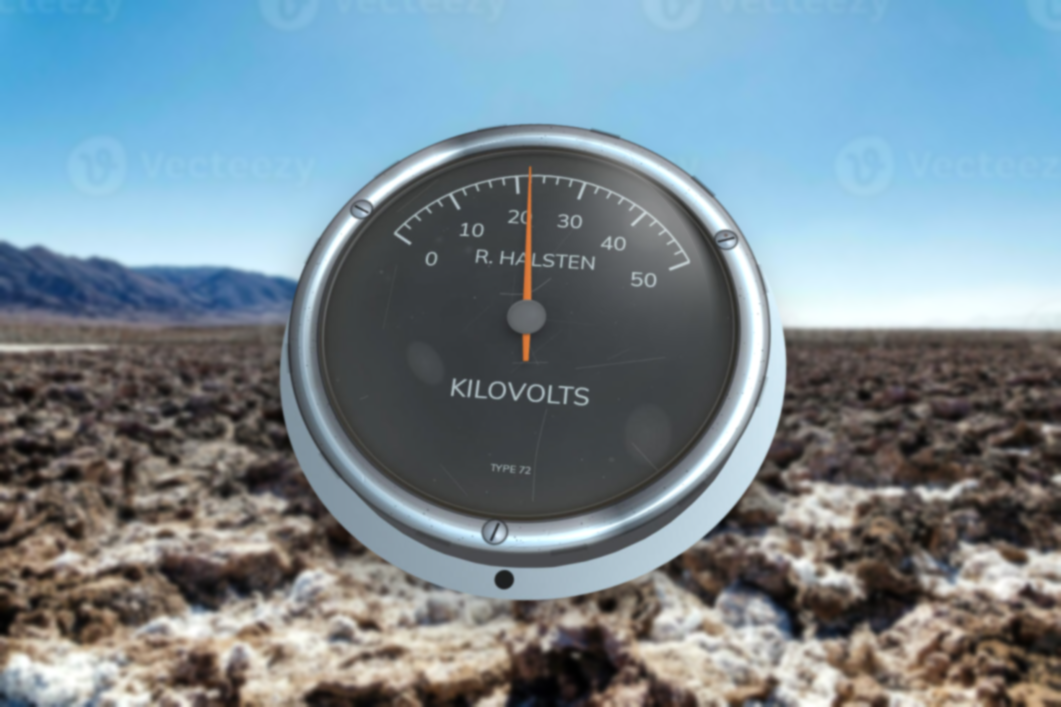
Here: 22 kV
